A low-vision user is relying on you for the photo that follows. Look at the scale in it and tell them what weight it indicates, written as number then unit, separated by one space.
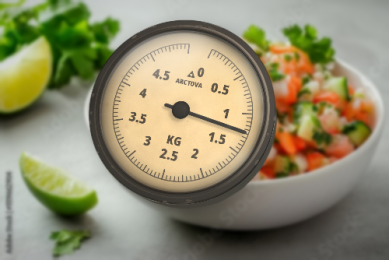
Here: 1.25 kg
